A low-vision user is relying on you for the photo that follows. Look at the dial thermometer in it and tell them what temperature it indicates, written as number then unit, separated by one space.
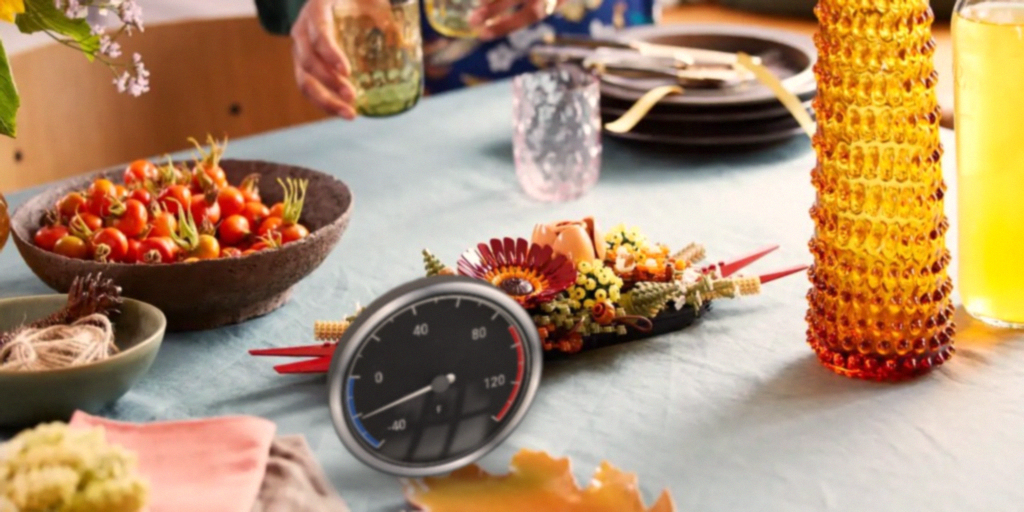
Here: -20 °F
